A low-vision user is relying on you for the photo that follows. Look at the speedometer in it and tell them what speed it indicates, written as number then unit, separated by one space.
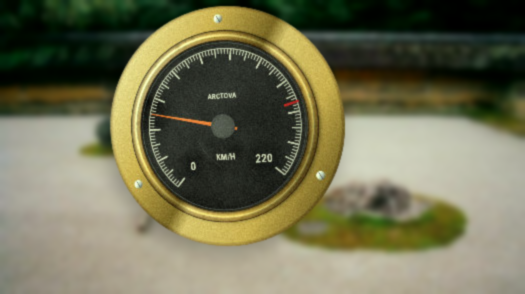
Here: 50 km/h
